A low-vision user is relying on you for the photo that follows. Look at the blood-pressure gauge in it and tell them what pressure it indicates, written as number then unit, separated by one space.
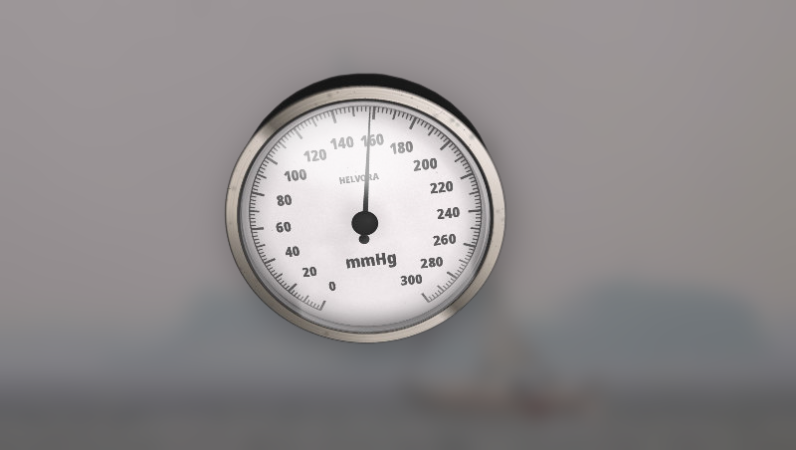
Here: 158 mmHg
